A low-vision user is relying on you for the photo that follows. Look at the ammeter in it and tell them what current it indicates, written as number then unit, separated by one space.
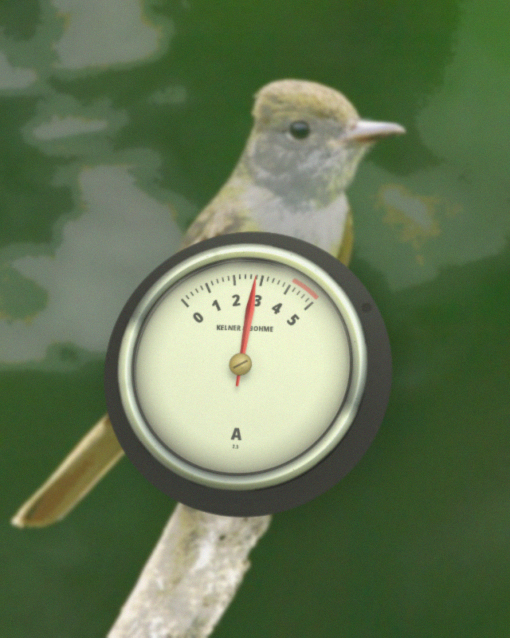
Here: 2.8 A
